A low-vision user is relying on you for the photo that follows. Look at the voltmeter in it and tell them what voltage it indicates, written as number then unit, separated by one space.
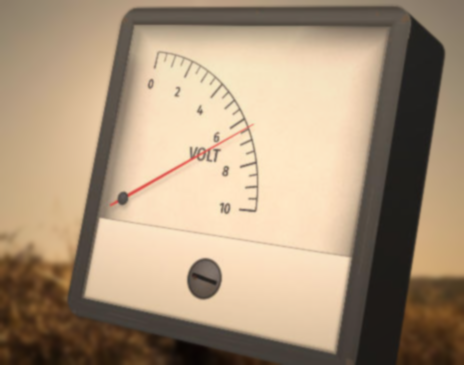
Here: 6.5 V
